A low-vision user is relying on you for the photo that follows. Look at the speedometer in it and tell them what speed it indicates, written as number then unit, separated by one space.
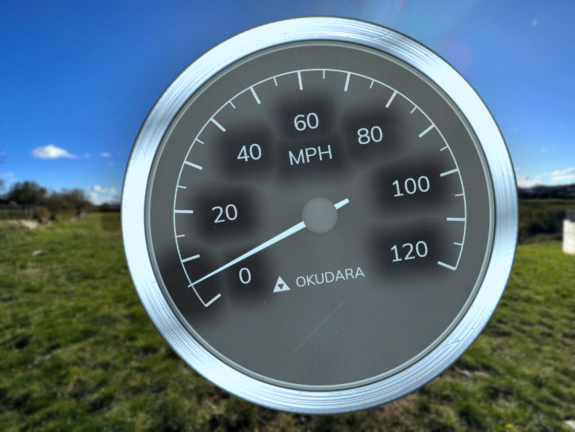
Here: 5 mph
